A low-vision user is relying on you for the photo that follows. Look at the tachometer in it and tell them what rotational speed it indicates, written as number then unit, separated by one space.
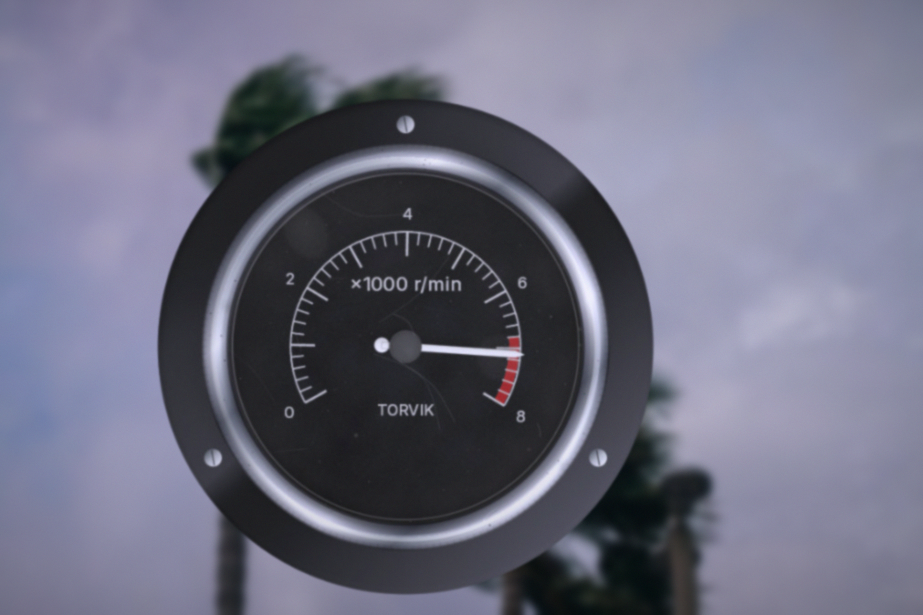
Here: 7100 rpm
